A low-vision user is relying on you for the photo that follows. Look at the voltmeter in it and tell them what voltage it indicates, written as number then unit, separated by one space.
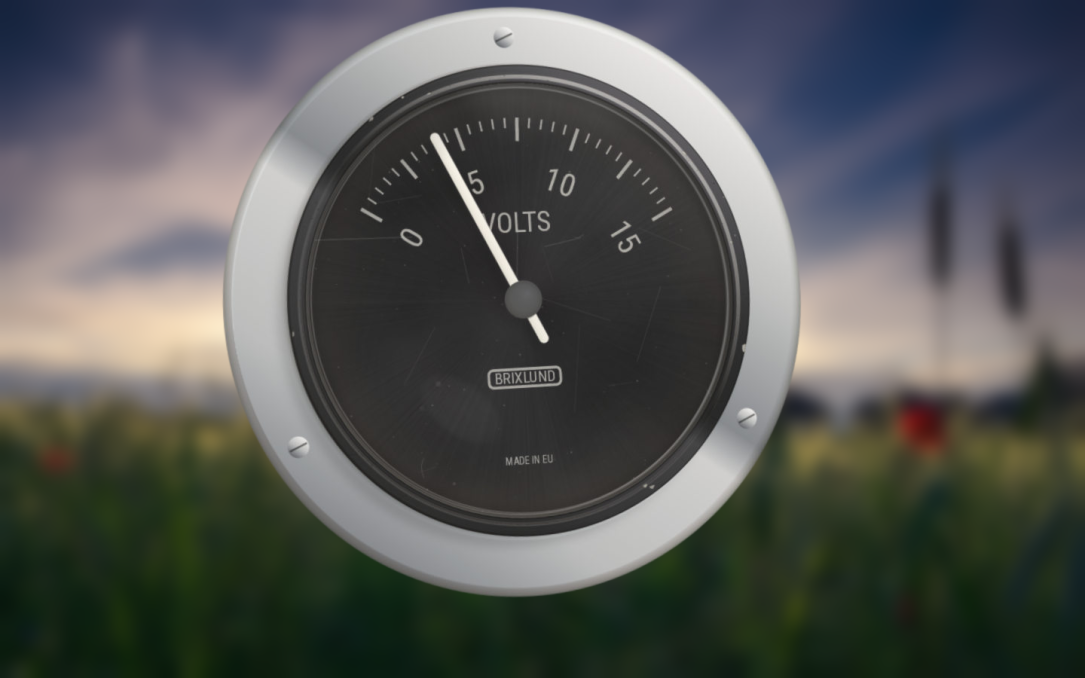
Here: 4 V
